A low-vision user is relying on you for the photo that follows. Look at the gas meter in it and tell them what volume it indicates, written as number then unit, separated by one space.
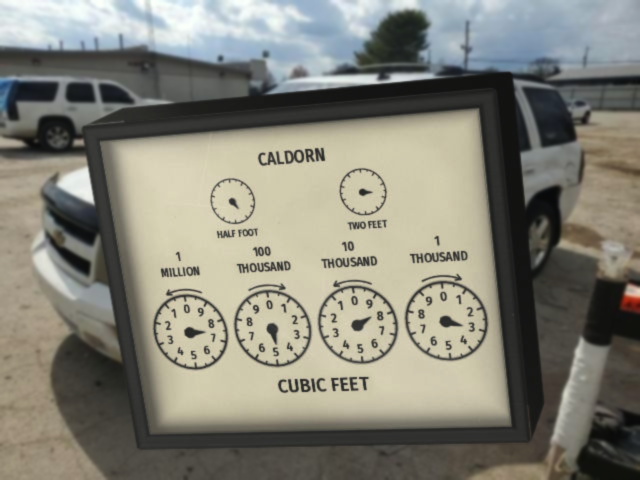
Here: 748300 ft³
